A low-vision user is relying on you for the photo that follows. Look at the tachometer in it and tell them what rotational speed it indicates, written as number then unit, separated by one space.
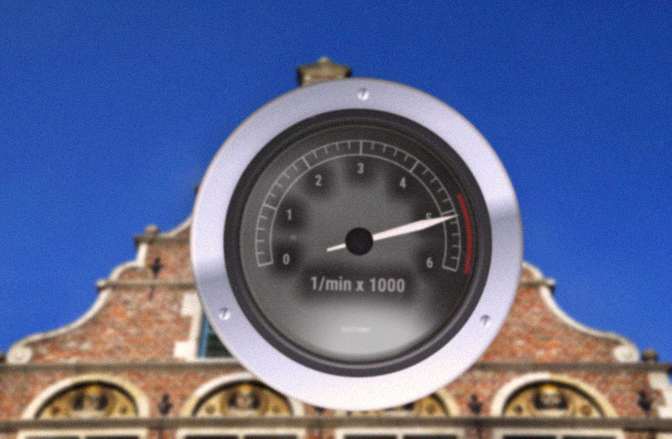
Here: 5100 rpm
